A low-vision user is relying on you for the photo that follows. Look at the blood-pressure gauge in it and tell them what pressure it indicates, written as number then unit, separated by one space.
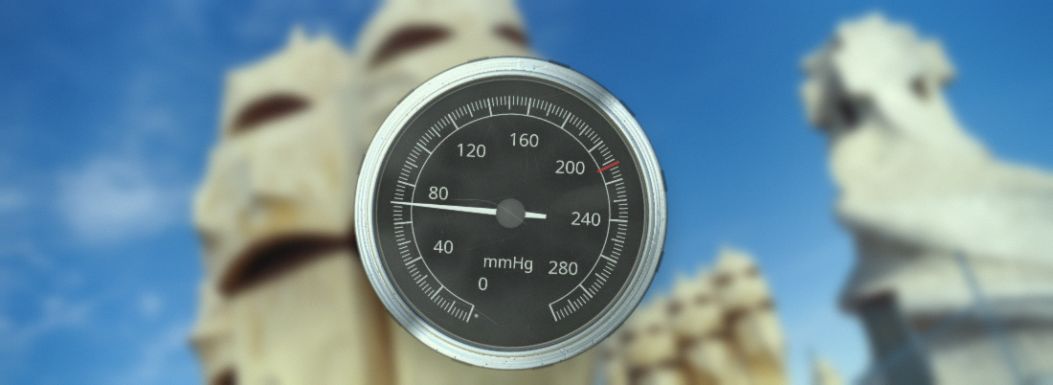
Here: 70 mmHg
